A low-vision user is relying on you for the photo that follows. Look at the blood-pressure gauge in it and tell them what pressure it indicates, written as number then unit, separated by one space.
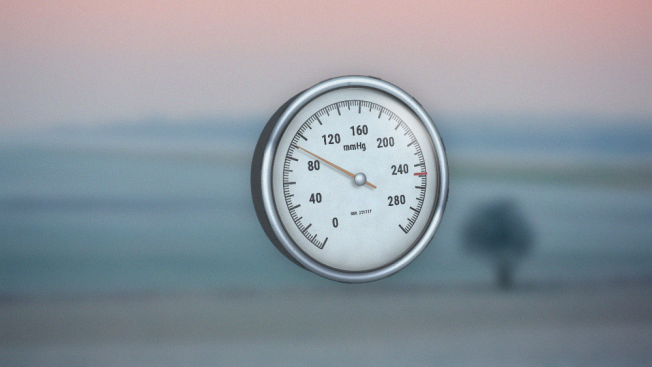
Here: 90 mmHg
